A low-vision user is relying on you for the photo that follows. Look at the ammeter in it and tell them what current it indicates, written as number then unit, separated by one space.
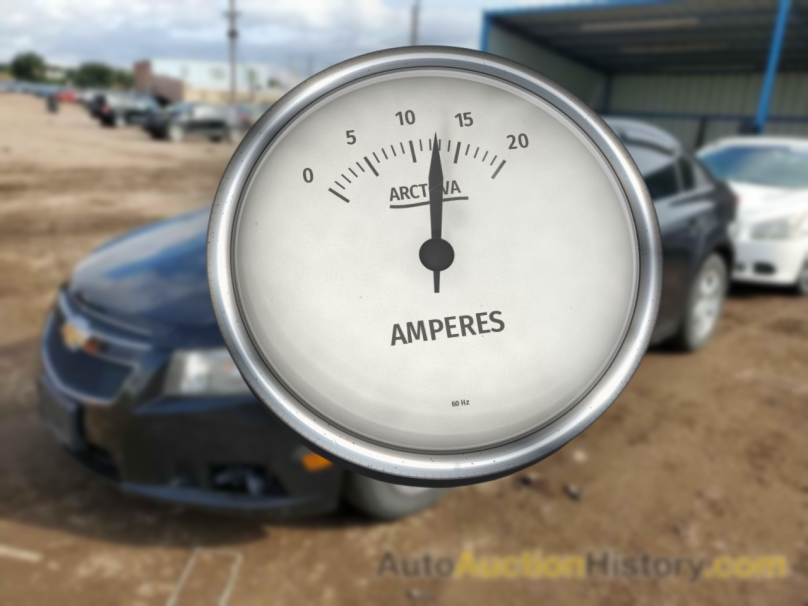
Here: 12.5 A
